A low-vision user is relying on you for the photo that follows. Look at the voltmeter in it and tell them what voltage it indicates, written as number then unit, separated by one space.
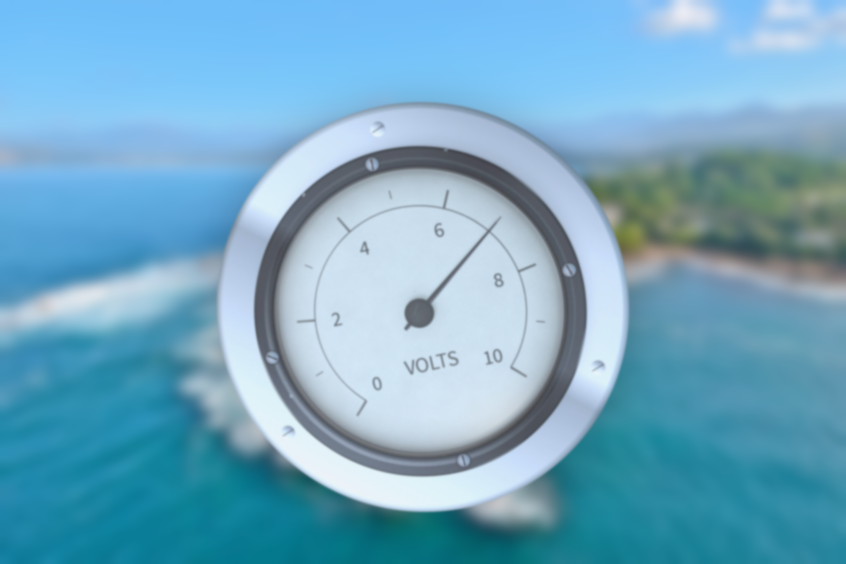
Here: 7 V
